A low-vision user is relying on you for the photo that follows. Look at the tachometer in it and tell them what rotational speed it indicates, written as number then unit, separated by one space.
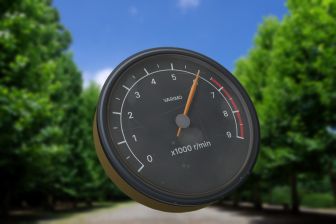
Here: 6000 rpm
